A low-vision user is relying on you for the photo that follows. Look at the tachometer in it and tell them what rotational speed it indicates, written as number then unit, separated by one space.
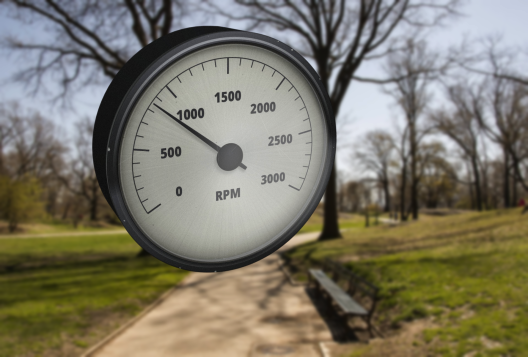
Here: 850 rpm
